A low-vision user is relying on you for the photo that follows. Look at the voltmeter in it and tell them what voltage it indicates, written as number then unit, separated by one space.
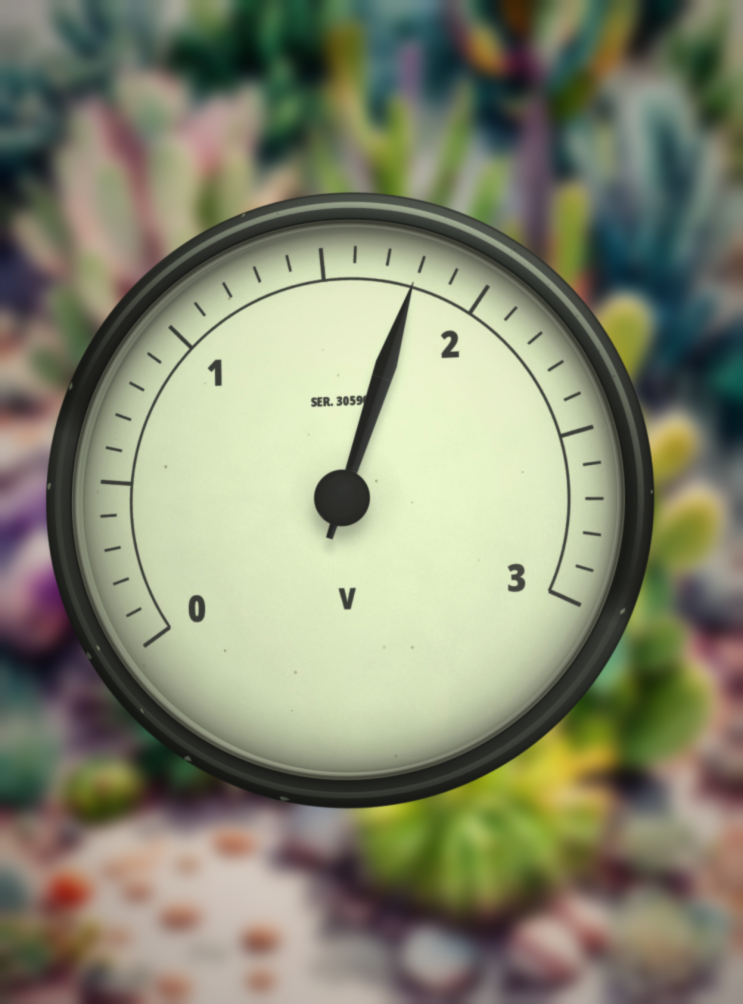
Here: 1.8 V
